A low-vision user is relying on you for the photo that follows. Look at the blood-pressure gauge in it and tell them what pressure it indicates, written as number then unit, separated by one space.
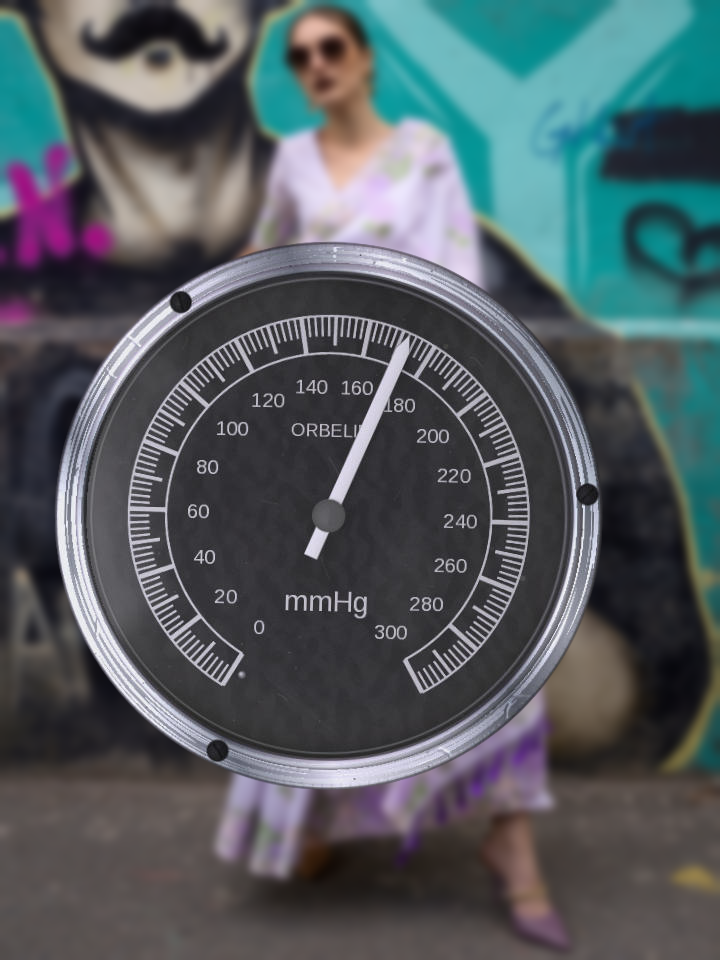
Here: 172 mmHg
